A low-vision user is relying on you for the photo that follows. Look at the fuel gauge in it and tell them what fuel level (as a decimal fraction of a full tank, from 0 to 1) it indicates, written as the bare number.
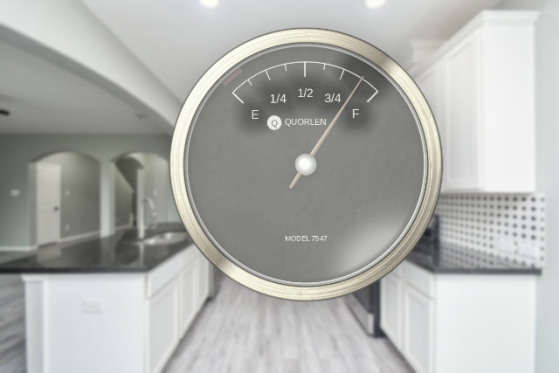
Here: 0.875
